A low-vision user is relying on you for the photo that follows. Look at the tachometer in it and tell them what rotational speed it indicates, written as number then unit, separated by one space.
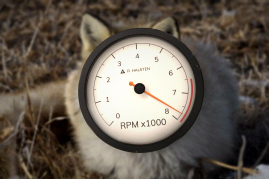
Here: 7750 rpm
